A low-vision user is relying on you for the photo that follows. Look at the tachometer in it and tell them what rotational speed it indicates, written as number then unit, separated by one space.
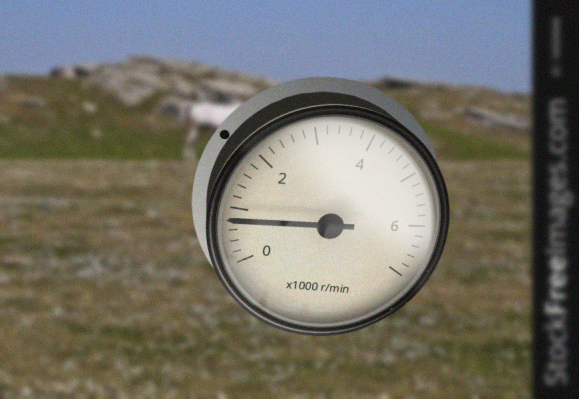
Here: 800 rpm
